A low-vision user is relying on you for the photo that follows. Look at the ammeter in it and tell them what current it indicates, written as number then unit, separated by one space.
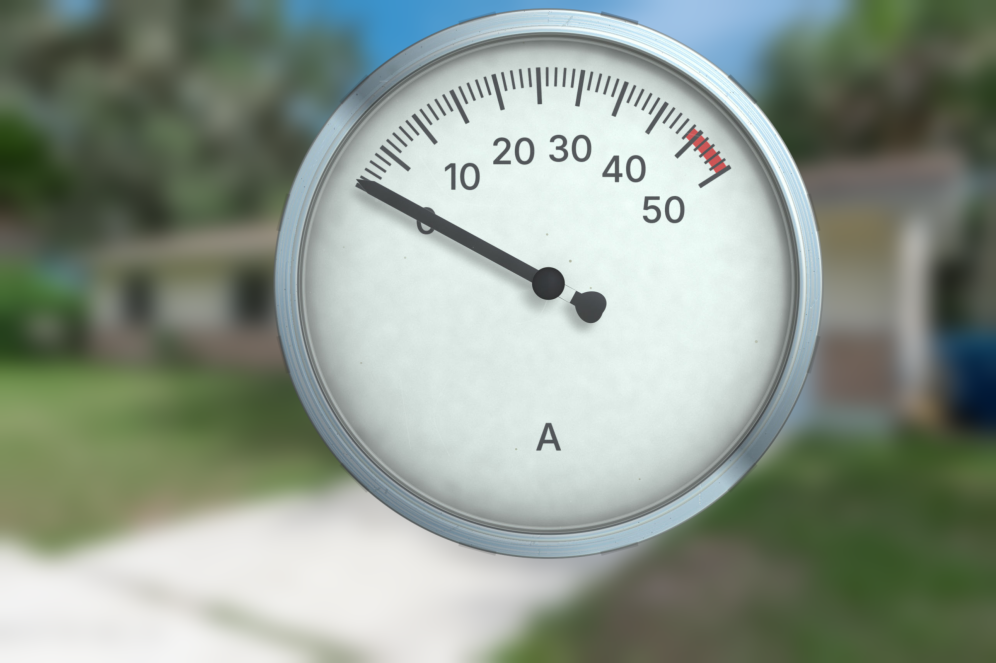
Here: 0.5 A
